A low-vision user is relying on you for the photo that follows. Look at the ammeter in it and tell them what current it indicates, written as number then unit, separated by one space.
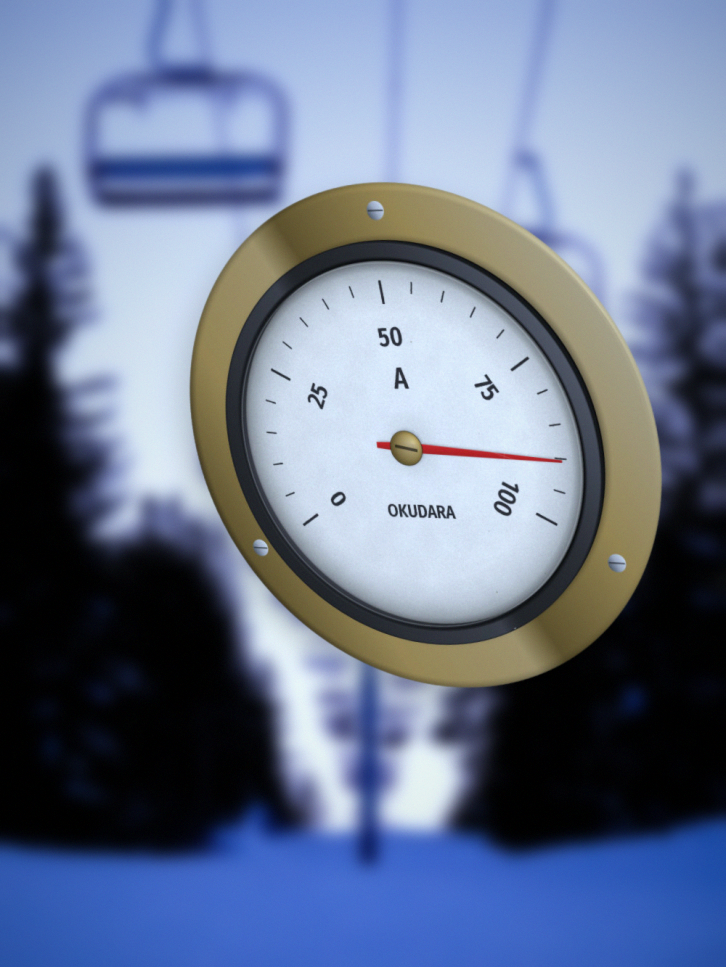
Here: 90 A
